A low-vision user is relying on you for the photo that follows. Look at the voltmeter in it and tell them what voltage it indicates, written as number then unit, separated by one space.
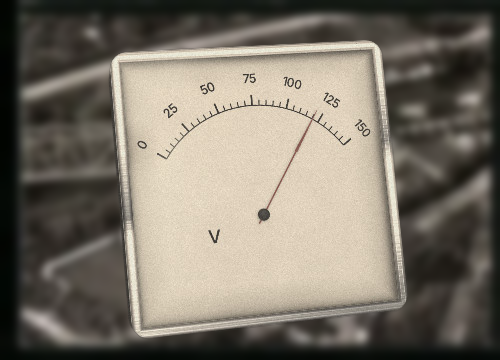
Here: 120 V
